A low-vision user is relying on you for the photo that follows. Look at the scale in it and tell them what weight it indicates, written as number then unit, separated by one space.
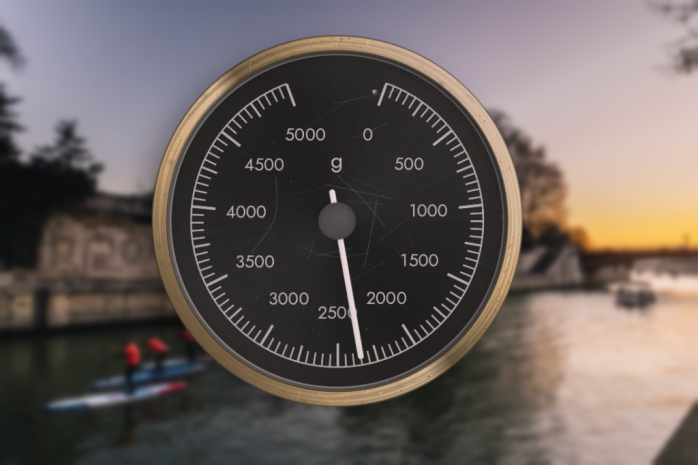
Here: 2350 g
